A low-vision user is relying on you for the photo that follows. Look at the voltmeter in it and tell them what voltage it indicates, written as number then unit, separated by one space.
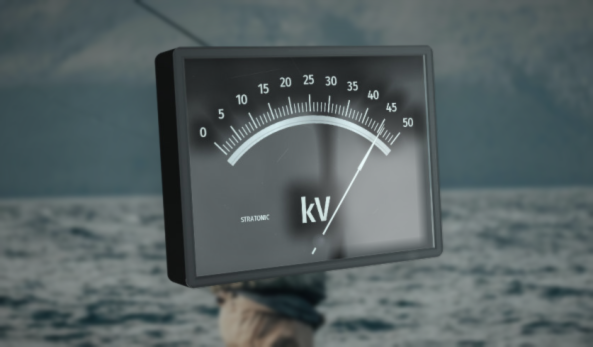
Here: 45 kV
